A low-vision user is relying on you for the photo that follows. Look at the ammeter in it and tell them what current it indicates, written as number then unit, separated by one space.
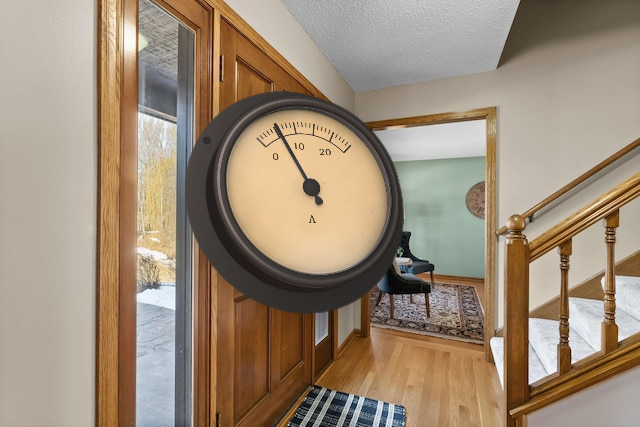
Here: 5 A
